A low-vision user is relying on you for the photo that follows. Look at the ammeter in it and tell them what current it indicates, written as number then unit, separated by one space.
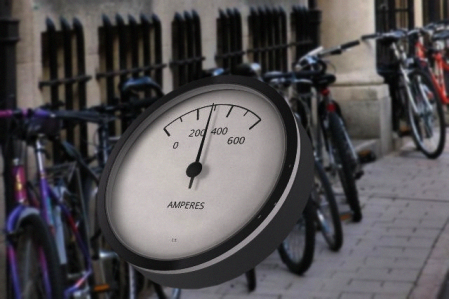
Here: 300 A
